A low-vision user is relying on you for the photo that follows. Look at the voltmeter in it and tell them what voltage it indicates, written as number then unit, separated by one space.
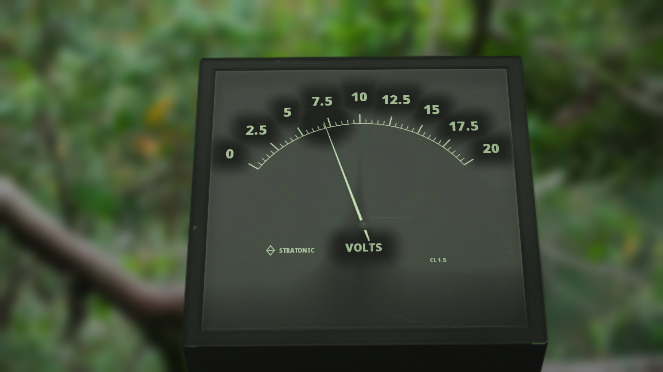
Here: 7 V
